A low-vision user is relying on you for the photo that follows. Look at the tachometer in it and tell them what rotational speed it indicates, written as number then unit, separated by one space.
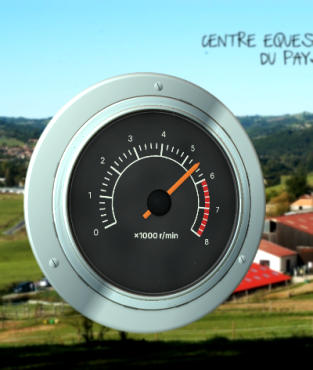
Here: 5400 rpm
